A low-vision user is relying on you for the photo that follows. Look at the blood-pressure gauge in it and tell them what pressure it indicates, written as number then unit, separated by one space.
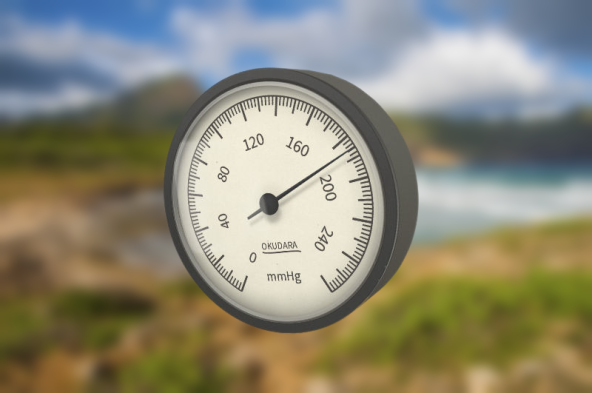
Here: 186 mmHg
